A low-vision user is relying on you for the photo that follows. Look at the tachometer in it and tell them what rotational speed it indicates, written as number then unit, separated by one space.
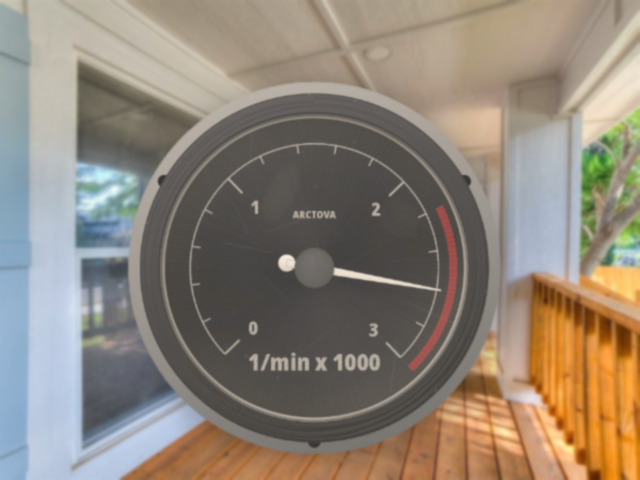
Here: 2600 rpm
